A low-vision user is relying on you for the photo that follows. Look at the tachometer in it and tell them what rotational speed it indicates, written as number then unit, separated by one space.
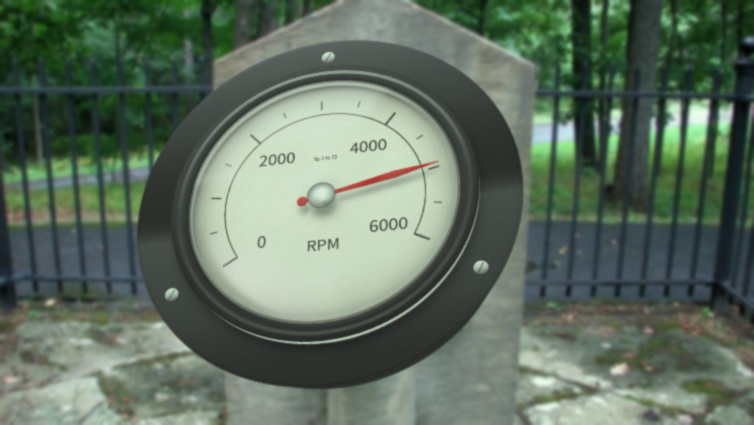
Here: 5000 rpm
